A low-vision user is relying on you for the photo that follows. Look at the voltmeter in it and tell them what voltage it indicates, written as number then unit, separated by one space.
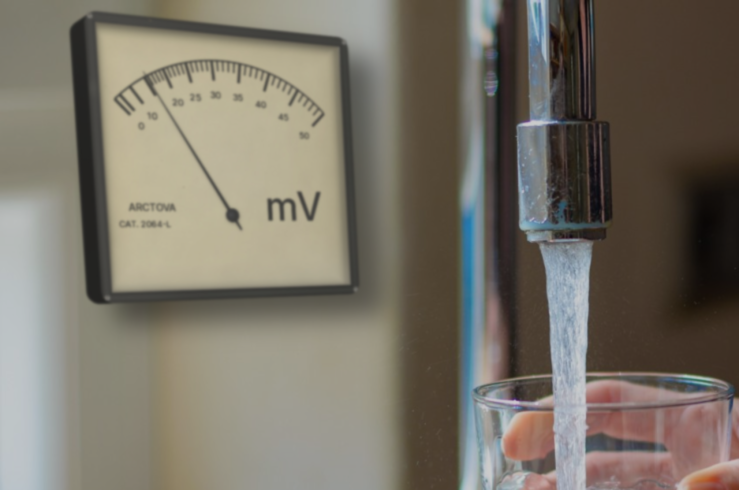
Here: 15 mV
